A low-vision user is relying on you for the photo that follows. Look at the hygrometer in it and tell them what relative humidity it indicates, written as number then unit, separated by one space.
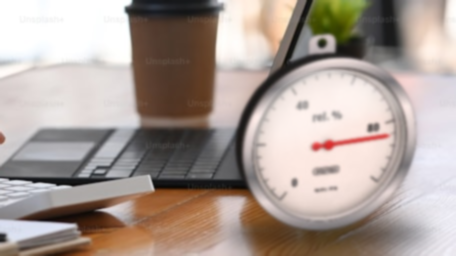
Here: 84 %
